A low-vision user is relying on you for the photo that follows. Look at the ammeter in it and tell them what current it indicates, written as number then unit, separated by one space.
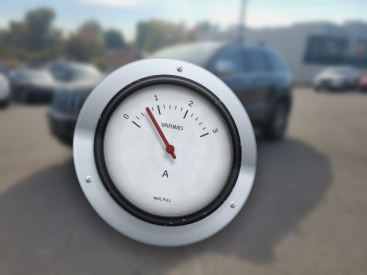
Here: 0.6 A
